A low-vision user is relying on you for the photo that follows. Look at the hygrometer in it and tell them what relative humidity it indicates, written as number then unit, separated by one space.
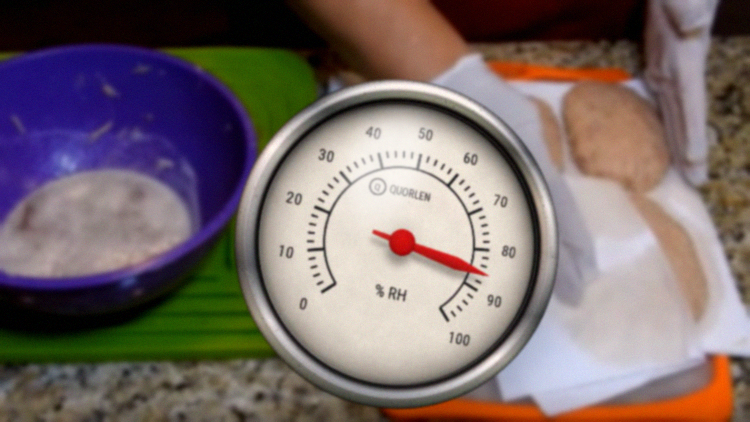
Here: 86 %
